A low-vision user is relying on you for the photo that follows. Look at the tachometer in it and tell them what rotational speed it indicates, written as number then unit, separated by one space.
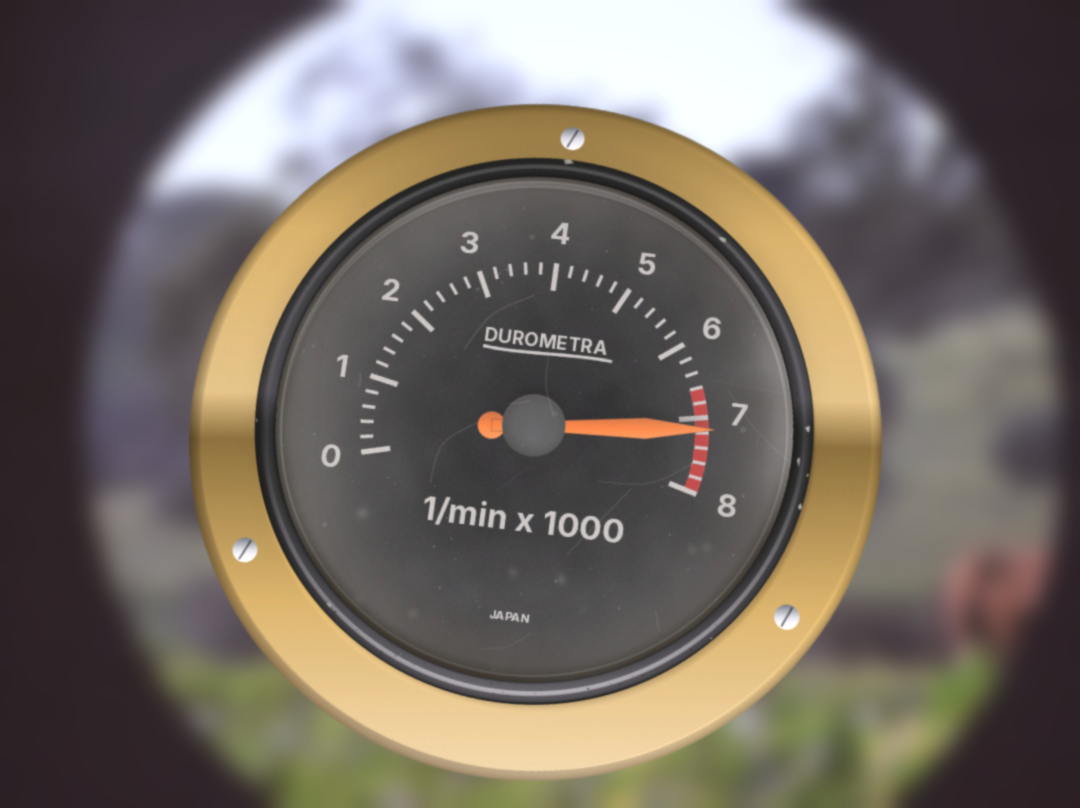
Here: 7200 rpm
